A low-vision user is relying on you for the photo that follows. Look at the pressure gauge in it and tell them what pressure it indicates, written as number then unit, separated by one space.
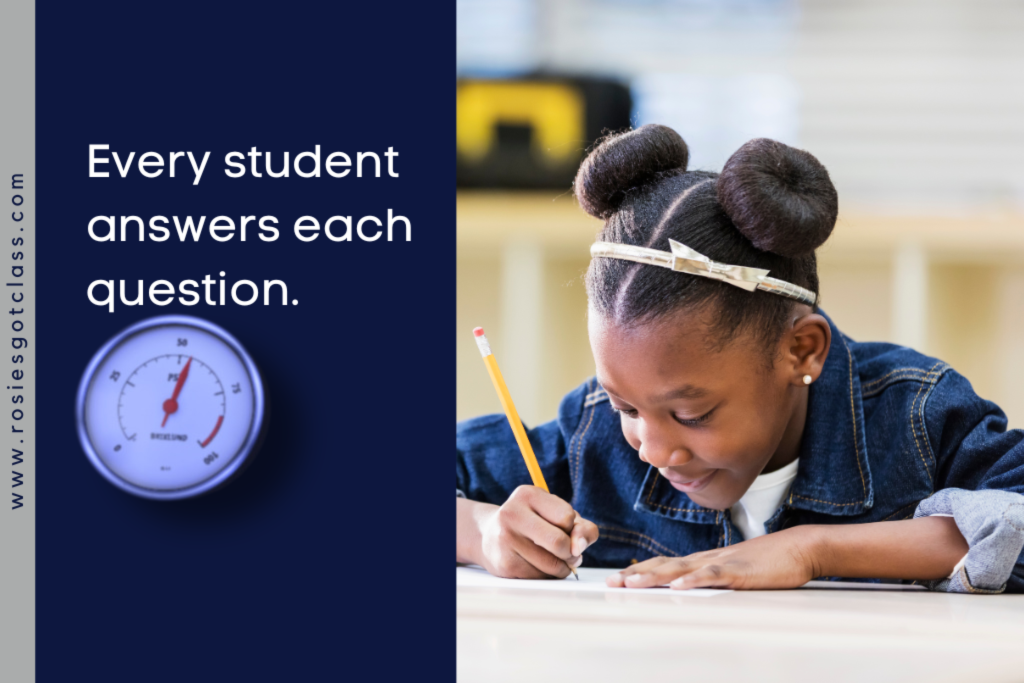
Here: 55 psi
